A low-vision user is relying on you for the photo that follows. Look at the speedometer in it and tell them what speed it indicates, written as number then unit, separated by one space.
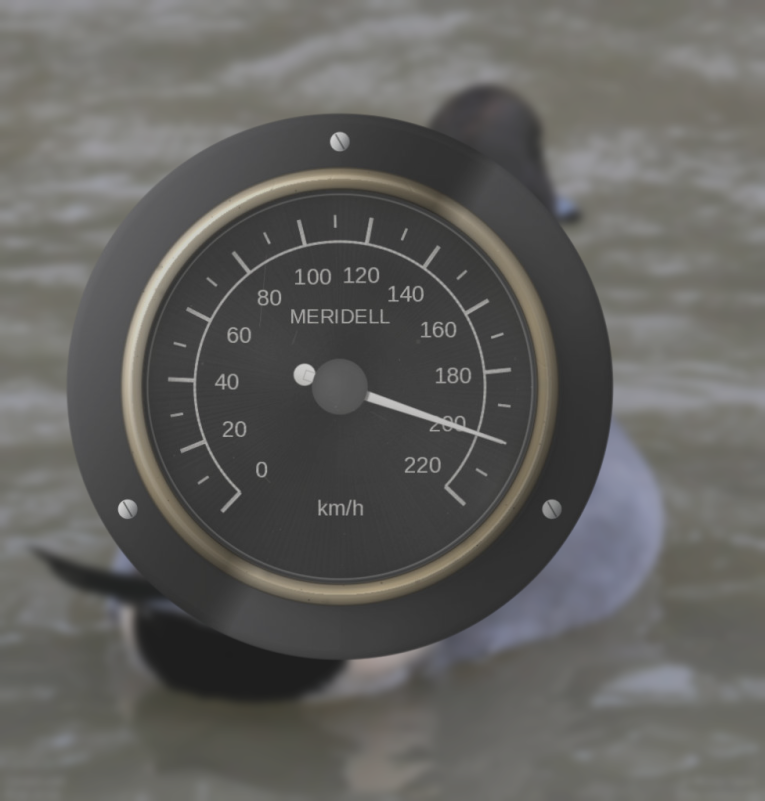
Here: 200 km/h
